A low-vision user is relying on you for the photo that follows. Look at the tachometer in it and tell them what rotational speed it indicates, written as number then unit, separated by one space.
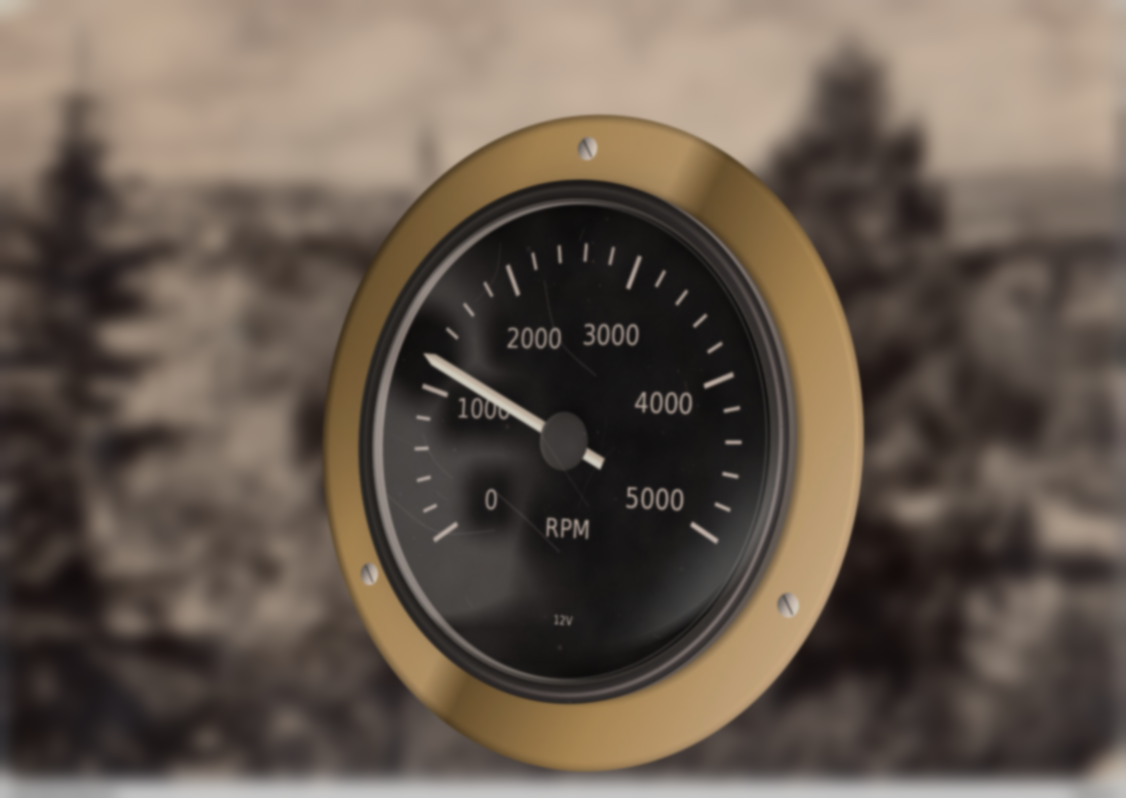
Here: 1200 rpm
